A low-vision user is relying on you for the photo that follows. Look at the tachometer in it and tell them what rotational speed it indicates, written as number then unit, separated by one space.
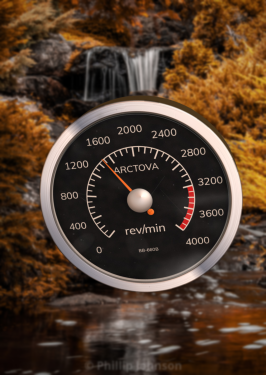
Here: 1500 rpm
